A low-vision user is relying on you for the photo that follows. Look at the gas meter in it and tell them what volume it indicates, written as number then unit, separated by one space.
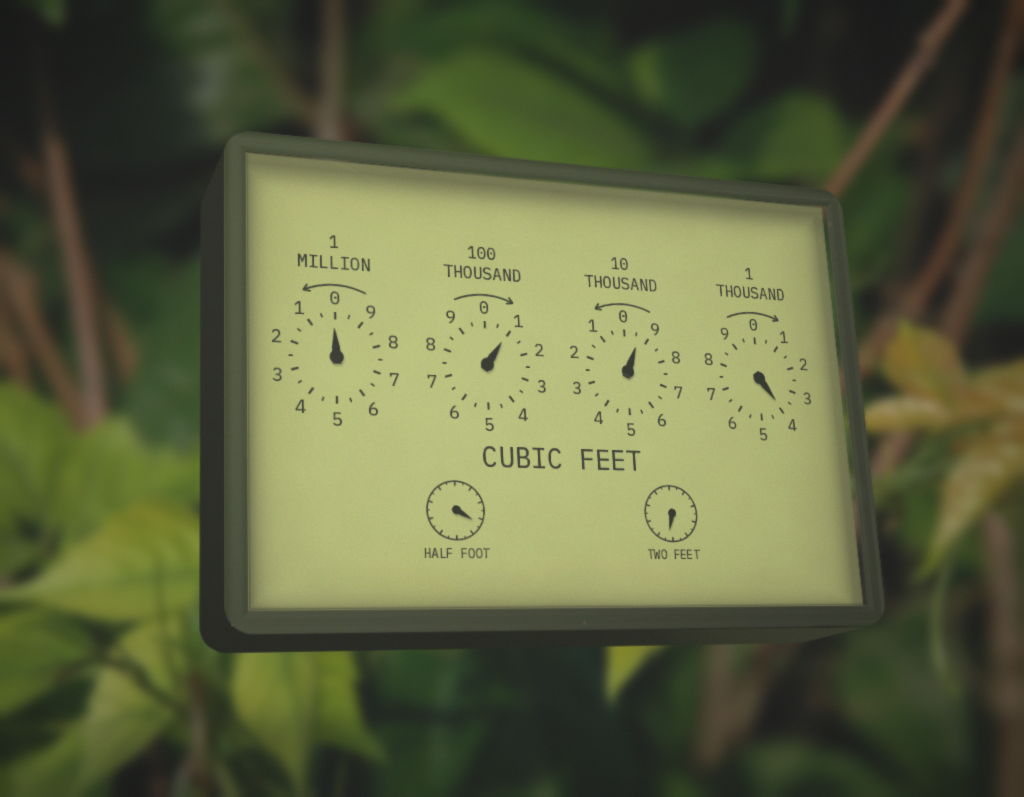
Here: 9400 ft³
